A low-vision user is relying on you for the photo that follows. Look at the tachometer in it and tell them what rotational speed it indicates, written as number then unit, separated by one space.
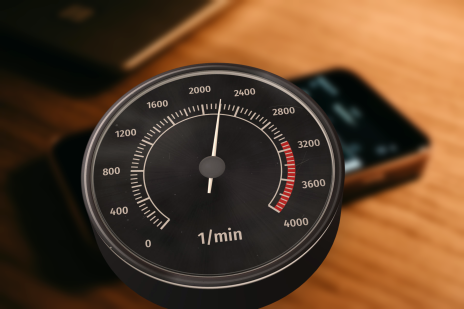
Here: 2200 rpm
